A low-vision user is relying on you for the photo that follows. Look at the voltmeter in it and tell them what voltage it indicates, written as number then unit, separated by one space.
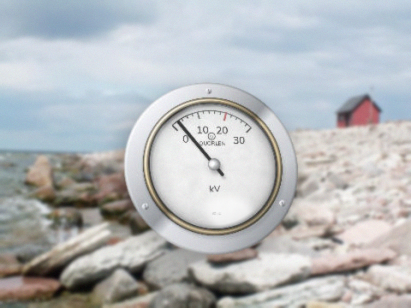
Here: 2 kV
